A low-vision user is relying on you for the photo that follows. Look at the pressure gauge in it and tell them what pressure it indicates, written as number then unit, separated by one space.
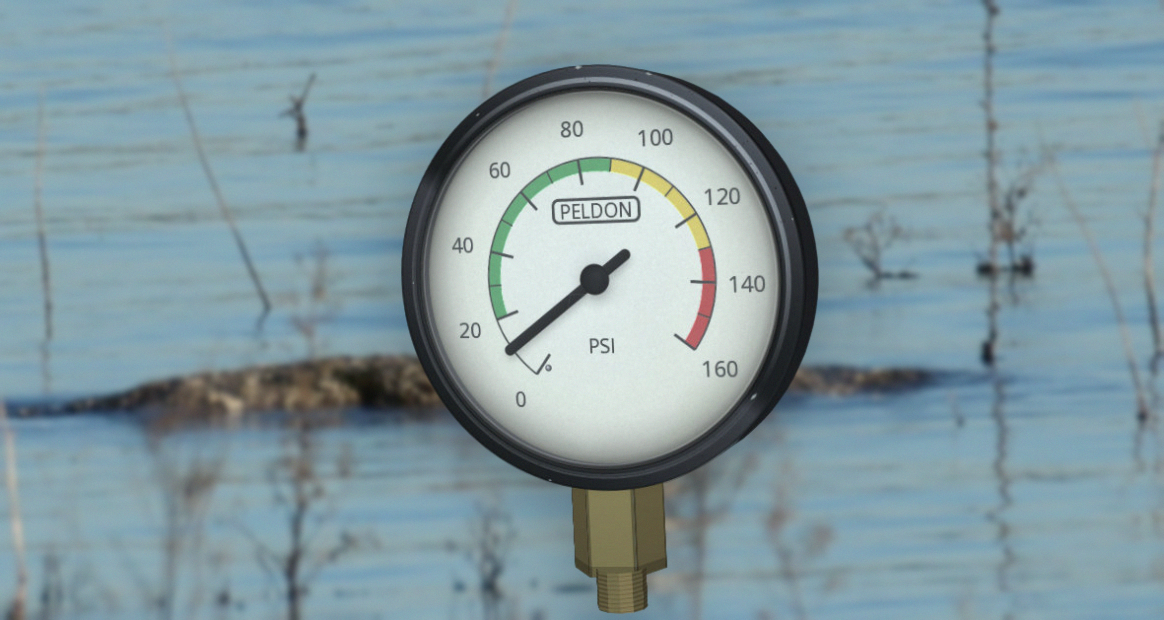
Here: 10 psi
